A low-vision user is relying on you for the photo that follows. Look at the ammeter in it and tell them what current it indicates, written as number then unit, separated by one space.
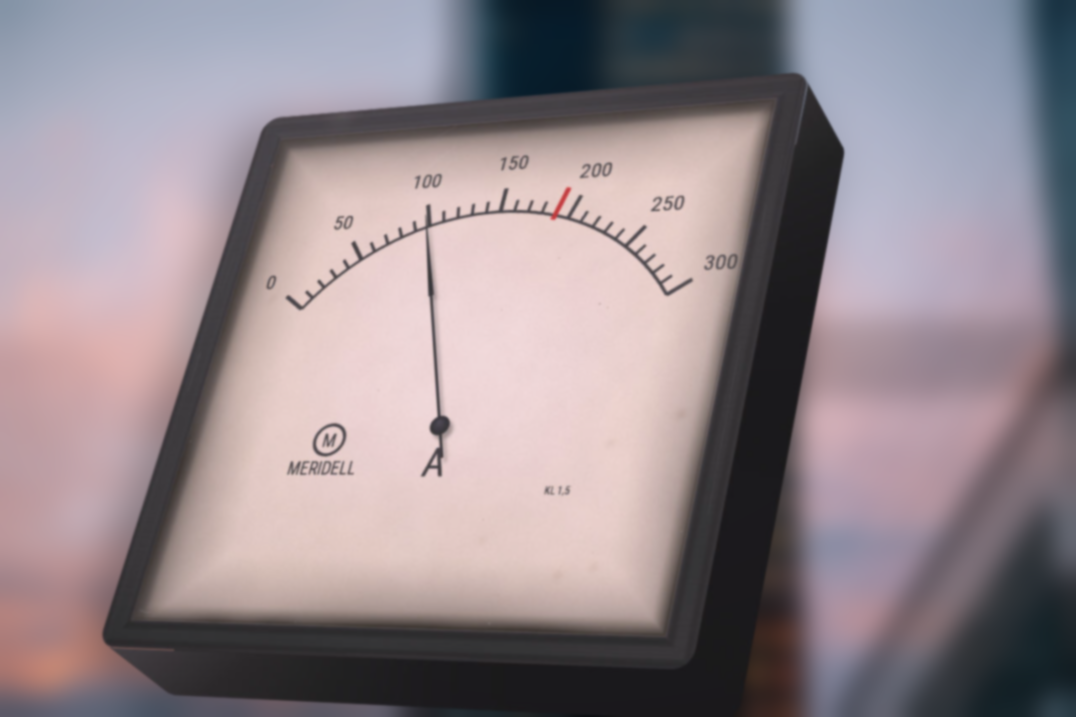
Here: 100 A
